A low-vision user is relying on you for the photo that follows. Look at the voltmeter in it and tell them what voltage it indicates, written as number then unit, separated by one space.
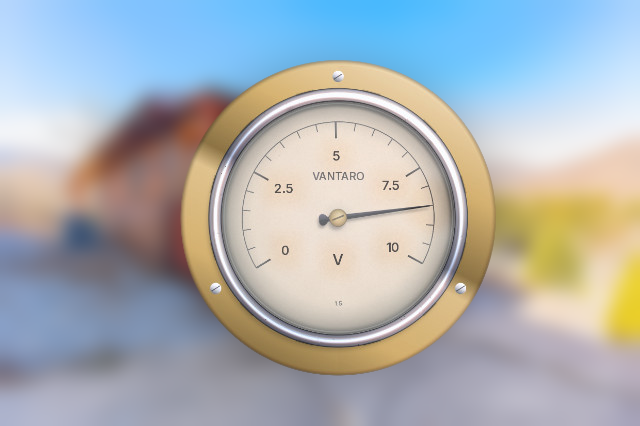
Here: 8.5 V
